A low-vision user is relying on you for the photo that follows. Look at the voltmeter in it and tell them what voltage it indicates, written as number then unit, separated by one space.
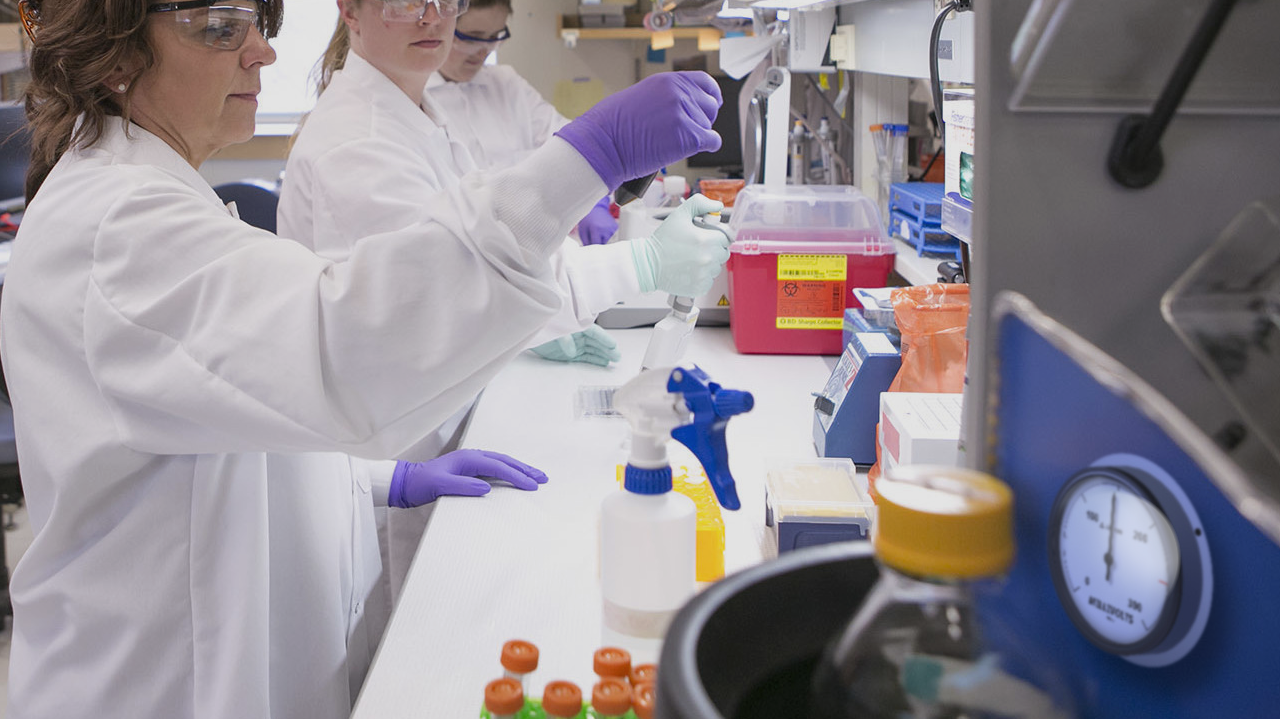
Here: 150 mV
